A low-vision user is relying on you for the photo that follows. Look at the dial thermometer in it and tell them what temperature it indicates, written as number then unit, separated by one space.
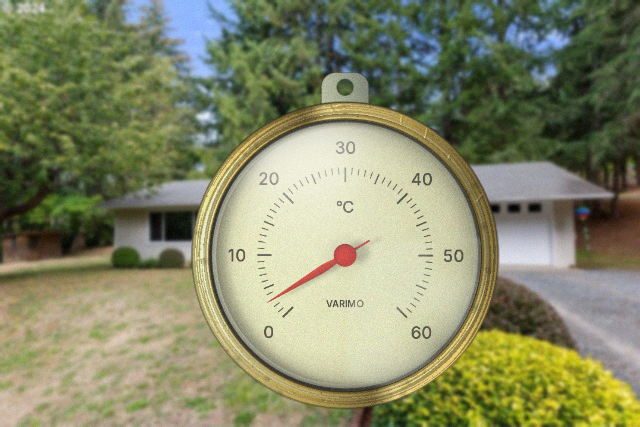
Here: 3 °C
